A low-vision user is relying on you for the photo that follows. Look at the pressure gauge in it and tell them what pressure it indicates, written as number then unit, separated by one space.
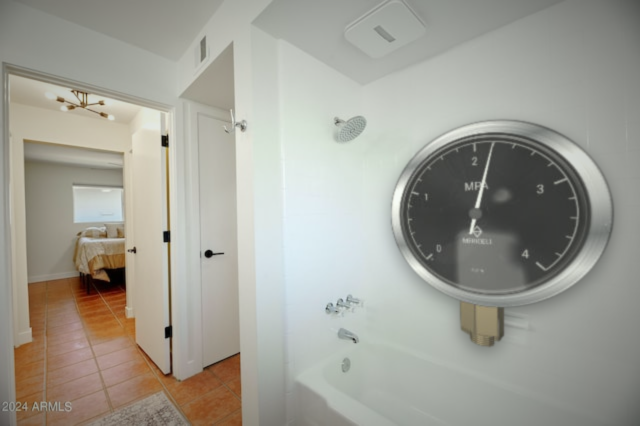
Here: 2.2 MPa
